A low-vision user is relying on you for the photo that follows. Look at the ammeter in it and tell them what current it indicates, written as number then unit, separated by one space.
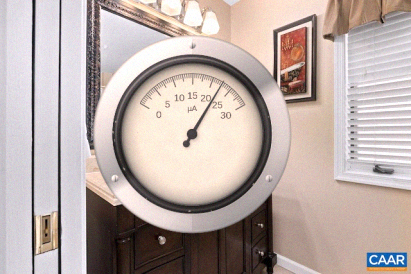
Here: 22.5 µA
